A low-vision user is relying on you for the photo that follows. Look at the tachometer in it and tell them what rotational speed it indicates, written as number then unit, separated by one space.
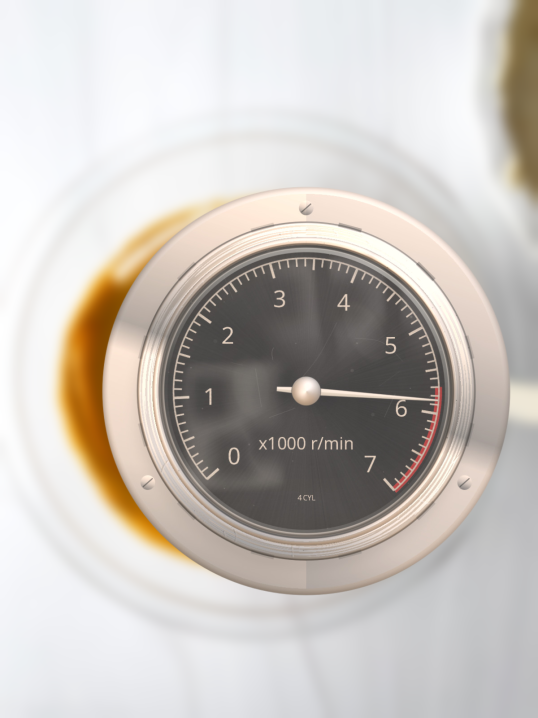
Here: 5850 rpm
